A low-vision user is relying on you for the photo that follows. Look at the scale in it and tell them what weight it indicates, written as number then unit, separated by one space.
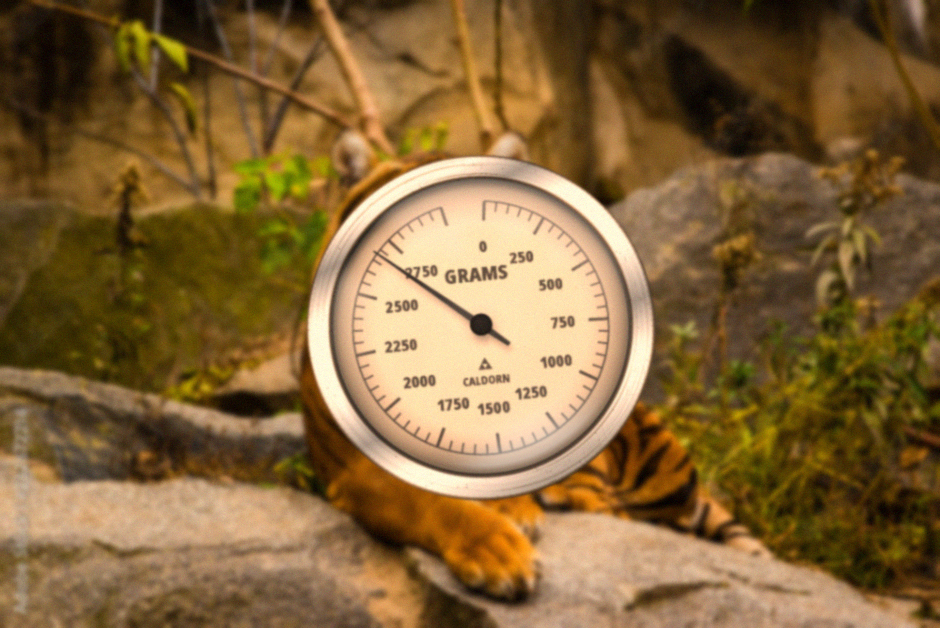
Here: 2675 g
